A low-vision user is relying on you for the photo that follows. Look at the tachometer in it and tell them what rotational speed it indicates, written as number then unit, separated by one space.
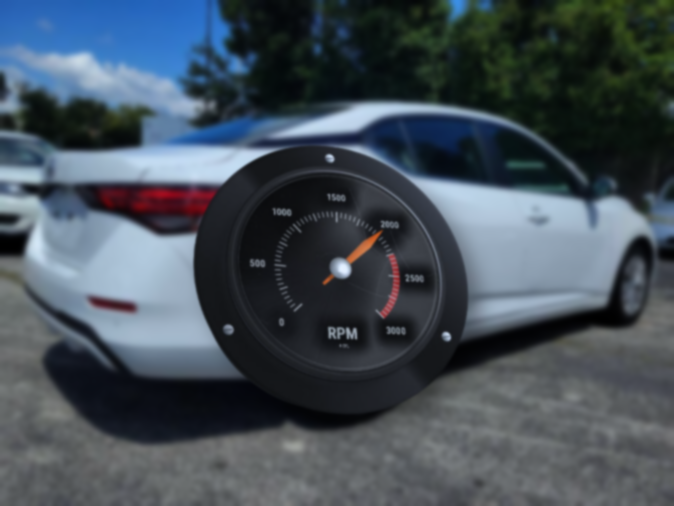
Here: 2000 rpm
